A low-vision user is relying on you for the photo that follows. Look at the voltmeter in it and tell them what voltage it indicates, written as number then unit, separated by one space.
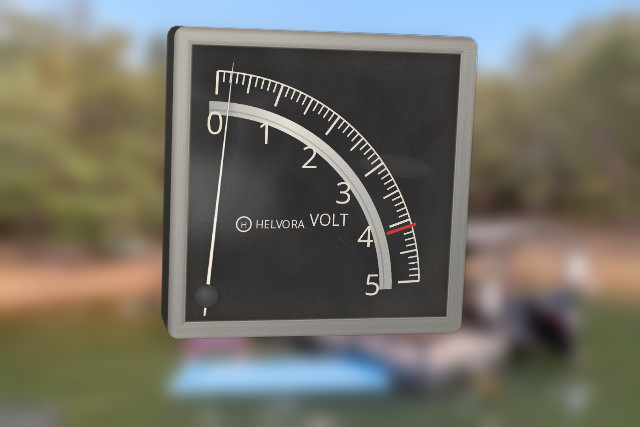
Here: 0.2 V
